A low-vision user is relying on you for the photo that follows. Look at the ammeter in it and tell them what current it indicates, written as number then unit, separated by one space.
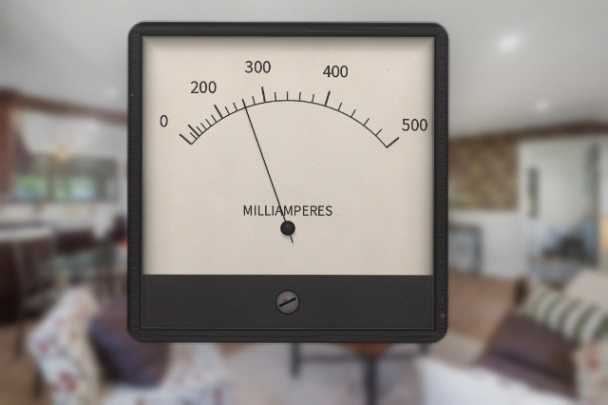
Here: 260 mA
